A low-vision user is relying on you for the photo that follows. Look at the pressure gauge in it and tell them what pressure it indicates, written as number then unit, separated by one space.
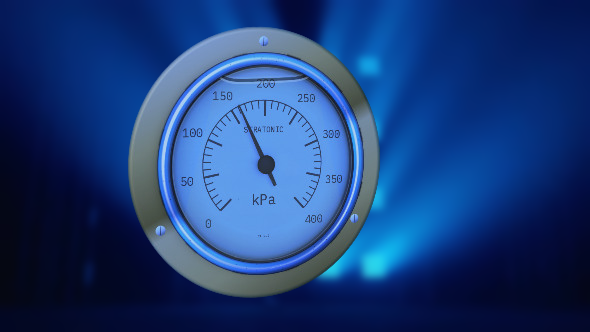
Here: 160 kPa
